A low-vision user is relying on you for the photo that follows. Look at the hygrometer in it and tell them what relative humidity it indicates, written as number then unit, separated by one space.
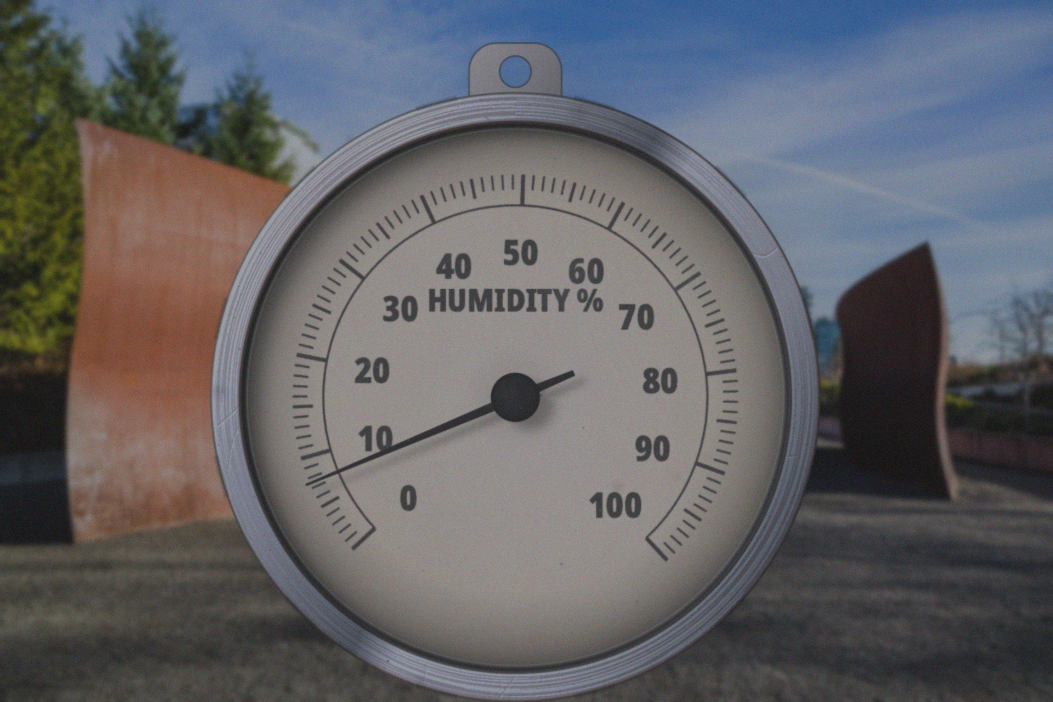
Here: 7.5 %
